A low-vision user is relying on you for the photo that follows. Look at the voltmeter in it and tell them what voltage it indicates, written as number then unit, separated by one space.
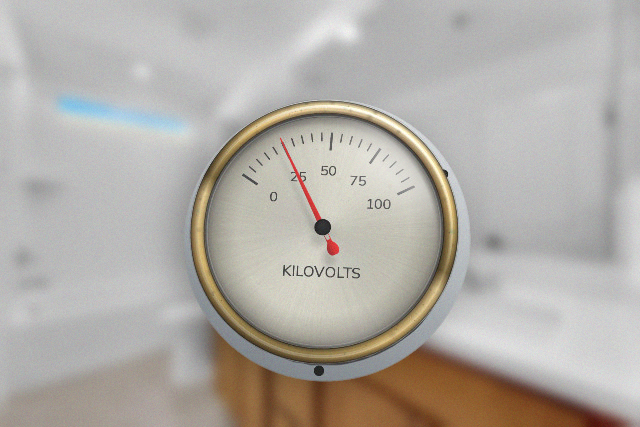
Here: 25 kV
